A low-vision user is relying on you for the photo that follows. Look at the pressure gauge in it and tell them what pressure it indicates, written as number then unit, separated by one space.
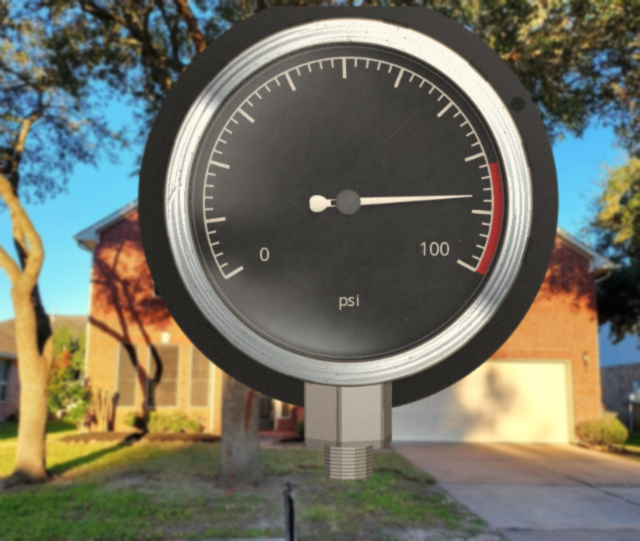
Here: 87 psi
